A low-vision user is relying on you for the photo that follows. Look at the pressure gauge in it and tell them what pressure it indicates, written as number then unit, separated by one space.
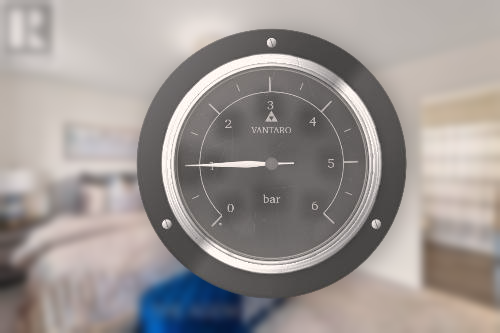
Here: 1 bar
